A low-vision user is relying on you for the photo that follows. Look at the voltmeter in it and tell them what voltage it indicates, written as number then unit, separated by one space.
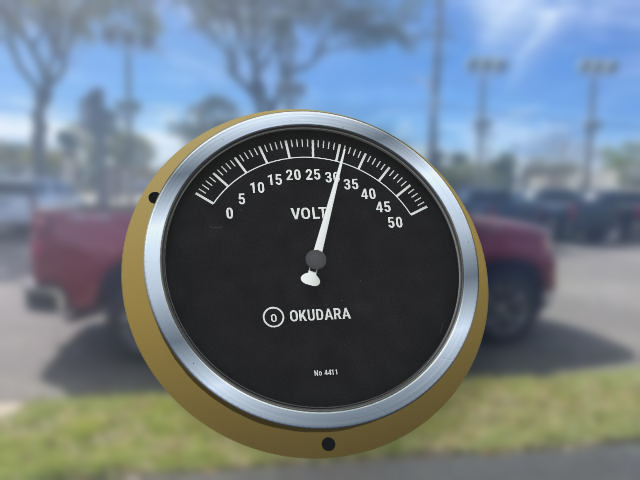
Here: 31 V
